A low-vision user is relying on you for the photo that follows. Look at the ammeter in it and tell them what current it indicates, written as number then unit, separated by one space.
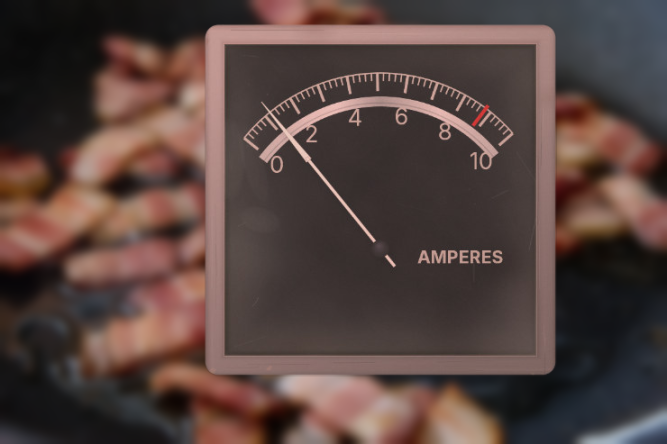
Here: 1.2 A
